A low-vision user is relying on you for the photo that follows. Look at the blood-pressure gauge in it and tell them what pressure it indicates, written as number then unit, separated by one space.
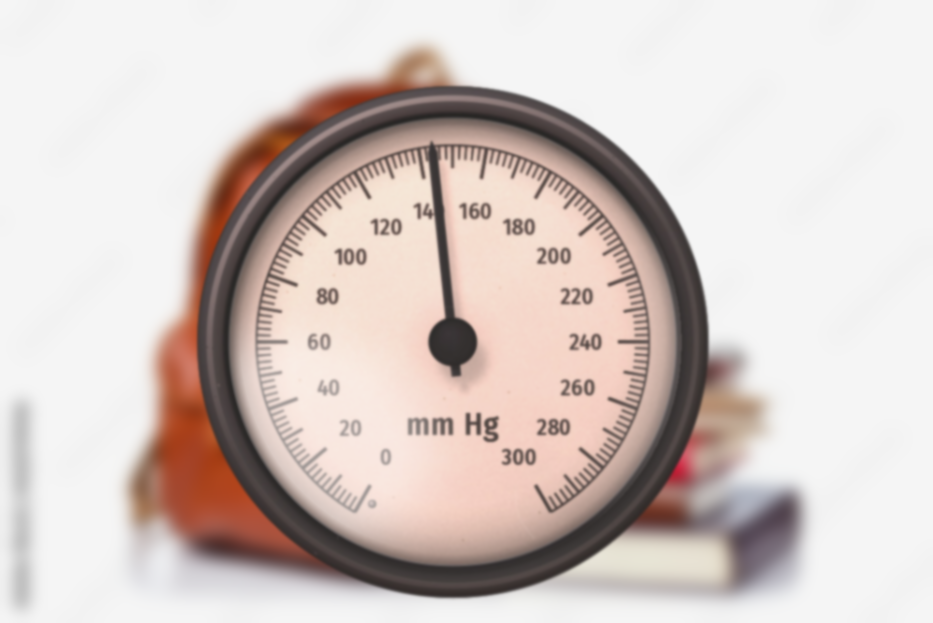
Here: 144 mmHg
